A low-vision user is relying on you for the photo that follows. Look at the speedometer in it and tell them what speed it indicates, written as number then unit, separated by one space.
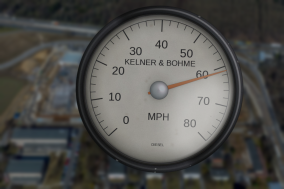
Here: 61 mph
